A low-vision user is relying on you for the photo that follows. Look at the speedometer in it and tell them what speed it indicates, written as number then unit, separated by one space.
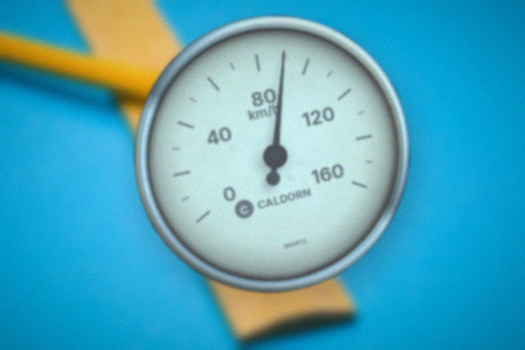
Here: 90 km/h
